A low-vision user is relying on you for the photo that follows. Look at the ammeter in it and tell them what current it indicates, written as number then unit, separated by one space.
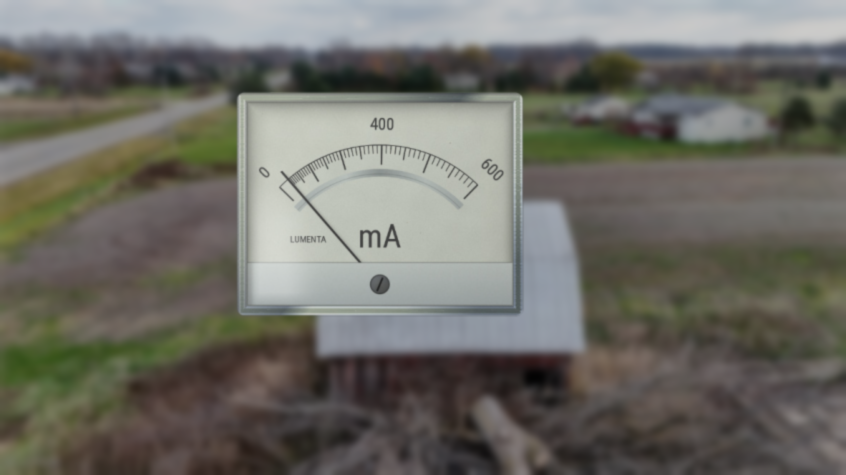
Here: 100 mA
